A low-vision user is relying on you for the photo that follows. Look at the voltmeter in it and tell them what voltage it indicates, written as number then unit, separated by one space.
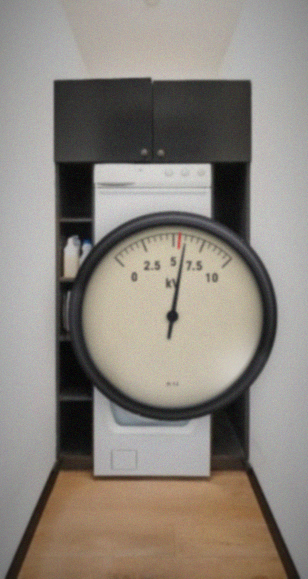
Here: 6 kV
